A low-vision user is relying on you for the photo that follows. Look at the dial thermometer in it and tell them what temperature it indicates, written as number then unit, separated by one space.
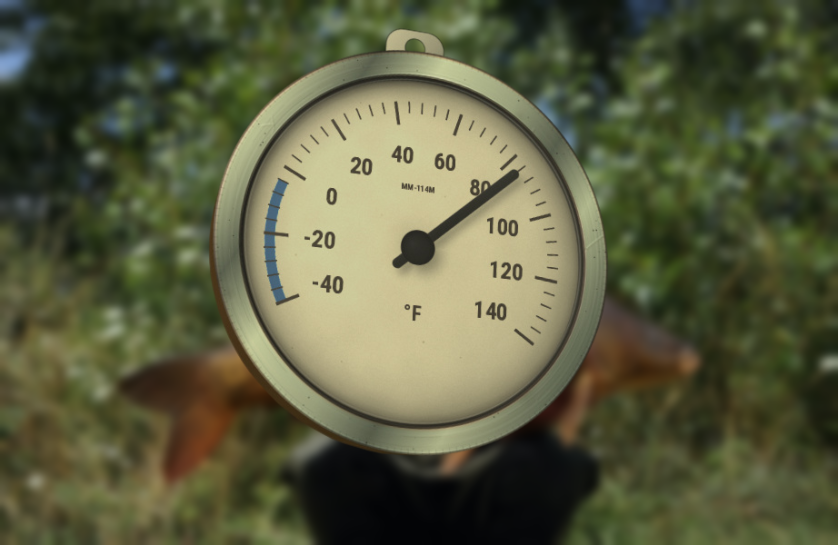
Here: 84 °F
